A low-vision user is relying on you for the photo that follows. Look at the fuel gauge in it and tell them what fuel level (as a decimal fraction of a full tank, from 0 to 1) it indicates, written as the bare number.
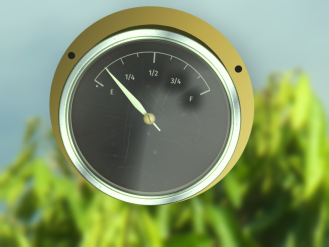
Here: 0.125
